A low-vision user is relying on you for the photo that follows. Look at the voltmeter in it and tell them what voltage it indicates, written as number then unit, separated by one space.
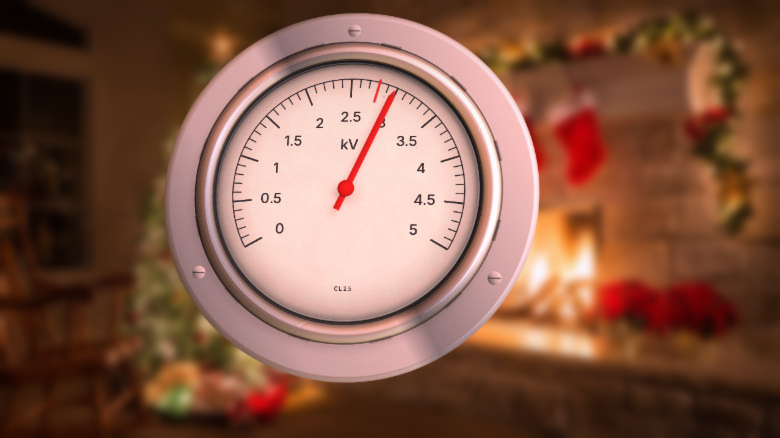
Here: 3 kV
